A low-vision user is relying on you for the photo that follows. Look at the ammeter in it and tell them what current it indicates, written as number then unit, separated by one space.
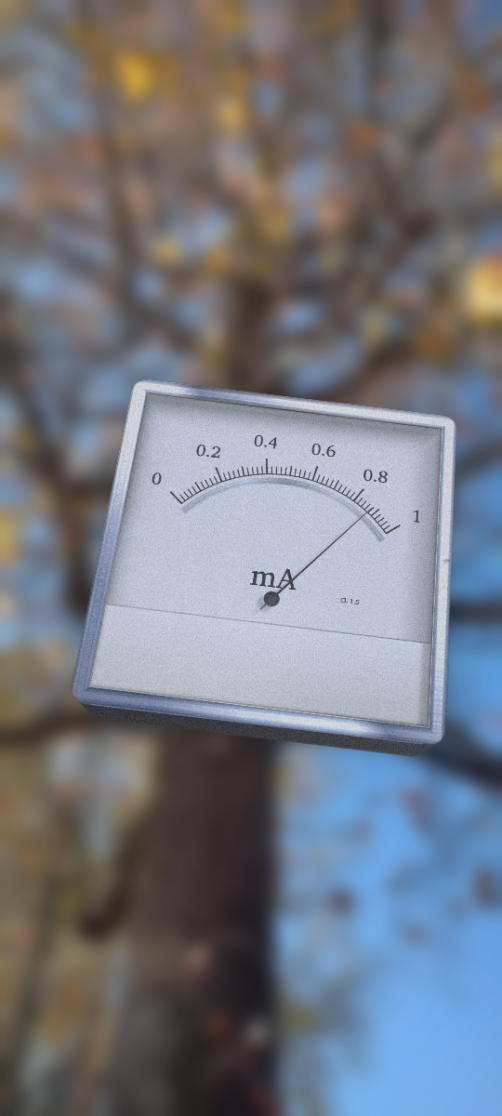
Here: 0.88 mA
